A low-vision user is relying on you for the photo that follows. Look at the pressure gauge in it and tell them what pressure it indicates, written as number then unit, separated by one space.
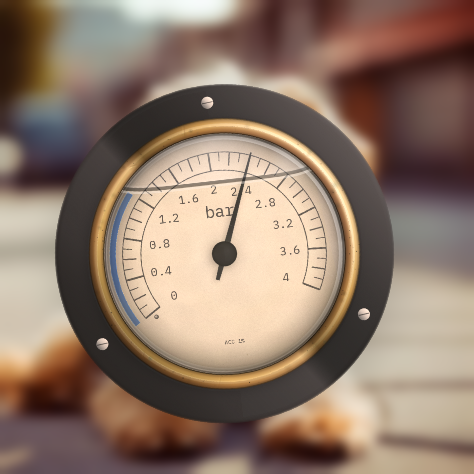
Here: 2.4 bar
